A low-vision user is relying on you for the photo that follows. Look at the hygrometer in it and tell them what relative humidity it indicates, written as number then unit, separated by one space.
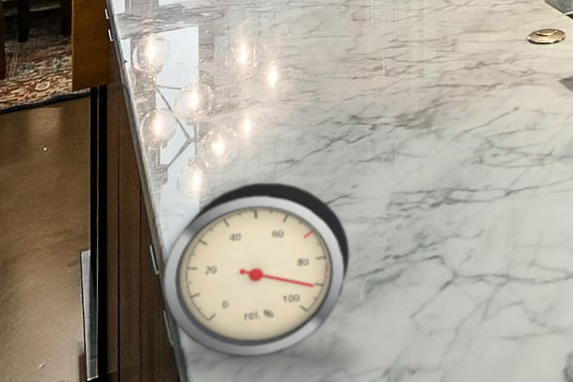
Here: 90 %
